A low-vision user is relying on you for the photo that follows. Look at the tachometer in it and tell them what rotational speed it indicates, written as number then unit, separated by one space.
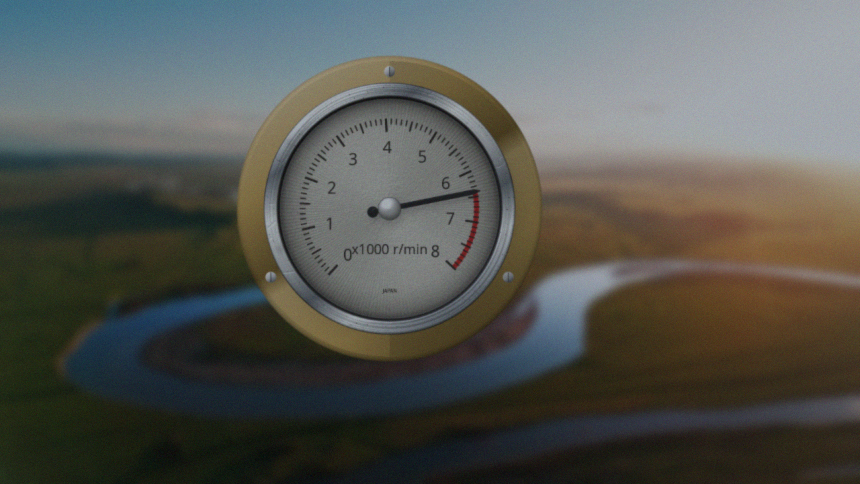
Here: 6400 rpm
